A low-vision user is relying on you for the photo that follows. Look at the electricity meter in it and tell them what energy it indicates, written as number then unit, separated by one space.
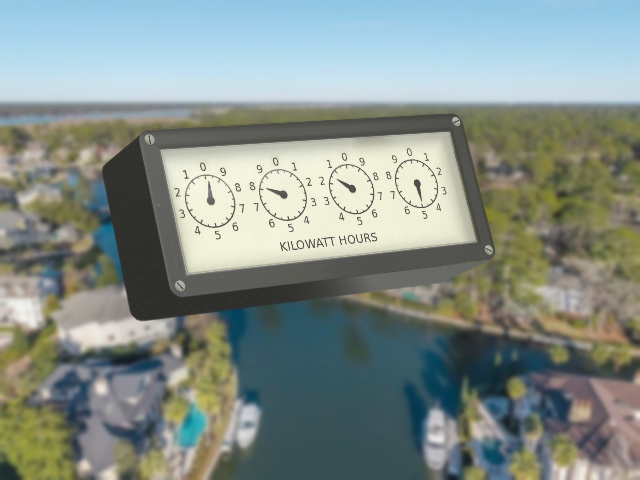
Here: 9815 kWh
